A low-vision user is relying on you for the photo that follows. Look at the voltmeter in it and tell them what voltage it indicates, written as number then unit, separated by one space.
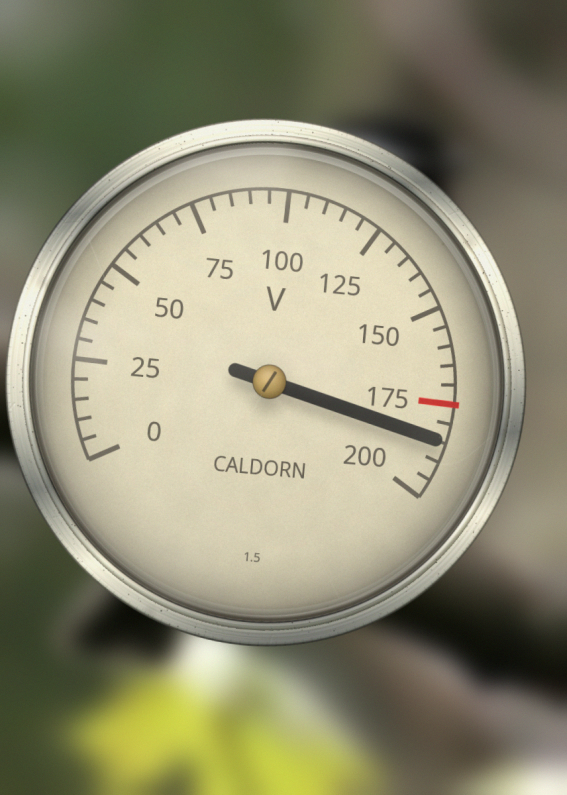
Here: 185 V
